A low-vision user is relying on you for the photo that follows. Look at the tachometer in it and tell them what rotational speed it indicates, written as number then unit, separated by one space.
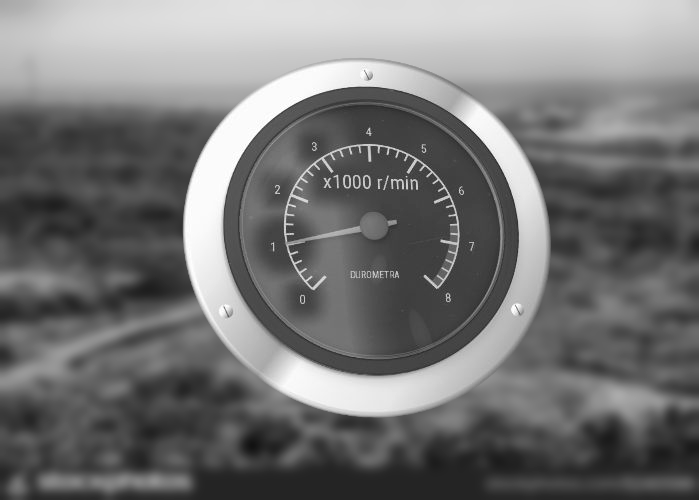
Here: 1000 rpm
